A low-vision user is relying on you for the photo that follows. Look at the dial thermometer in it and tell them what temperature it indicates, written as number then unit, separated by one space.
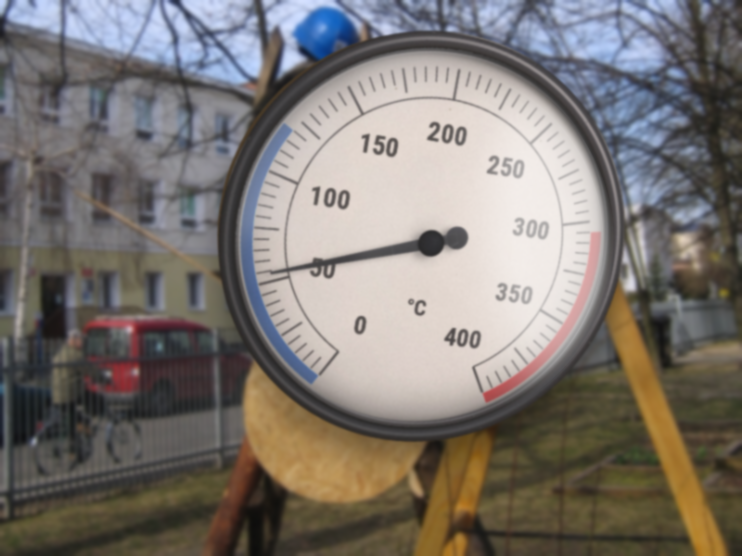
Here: 55 °C
